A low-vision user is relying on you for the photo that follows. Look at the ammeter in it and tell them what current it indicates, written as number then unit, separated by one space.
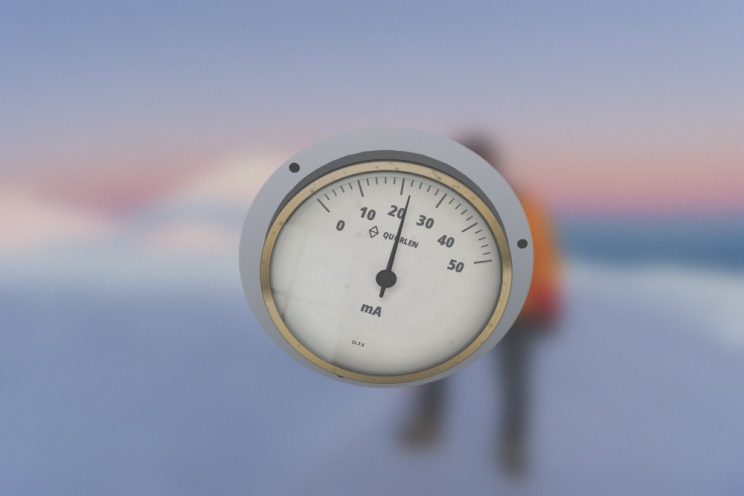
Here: 22 mA
